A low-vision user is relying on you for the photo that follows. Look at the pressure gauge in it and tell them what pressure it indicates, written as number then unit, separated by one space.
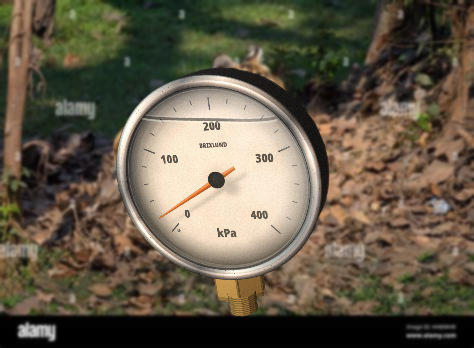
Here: 20 kPa
